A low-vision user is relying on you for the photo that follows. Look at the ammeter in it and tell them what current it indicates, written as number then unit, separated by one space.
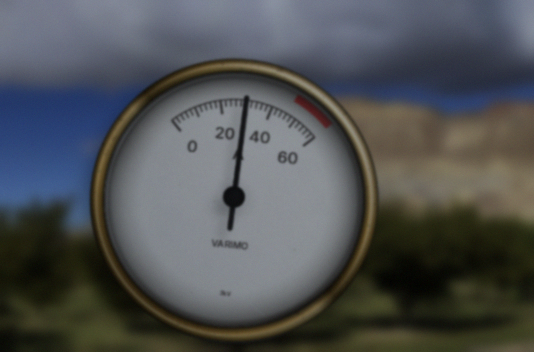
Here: 30 A
